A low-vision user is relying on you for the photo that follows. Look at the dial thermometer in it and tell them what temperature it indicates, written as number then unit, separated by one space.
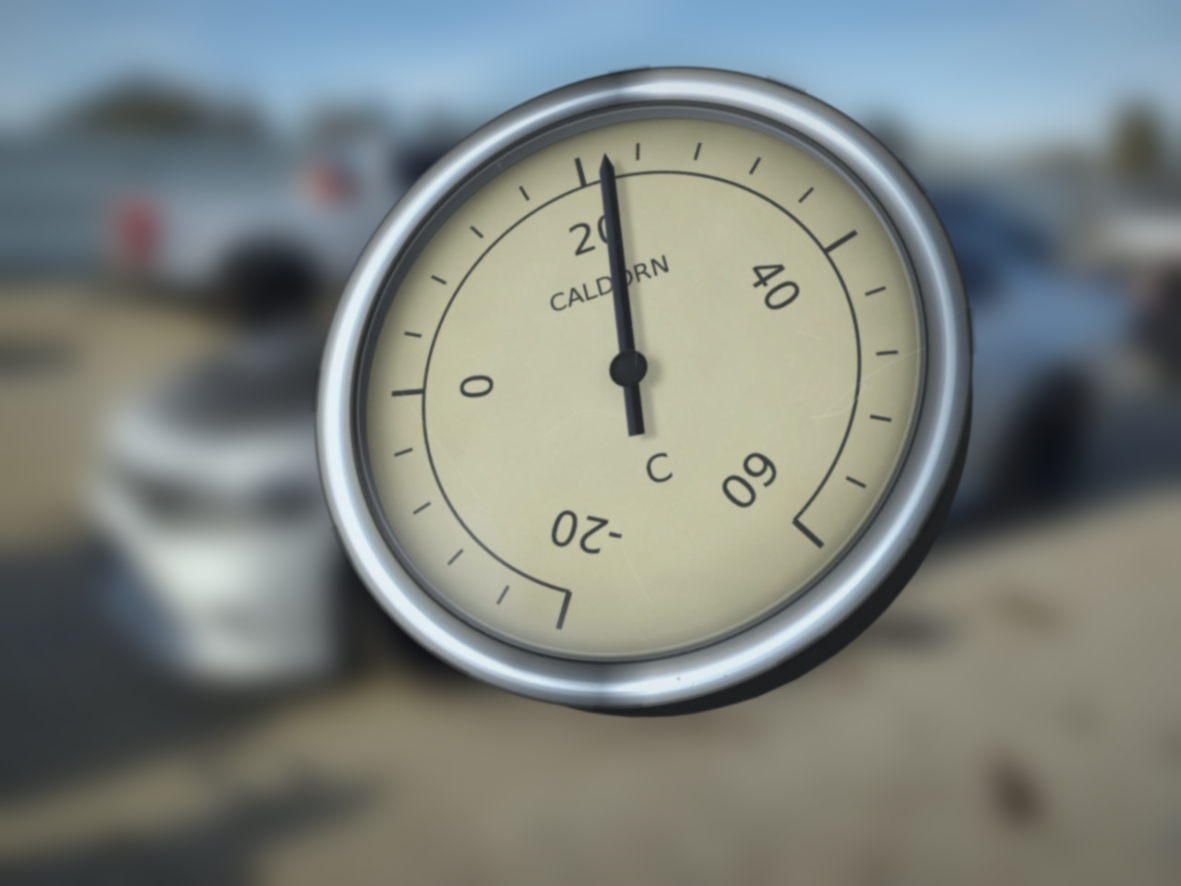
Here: 22 °C
